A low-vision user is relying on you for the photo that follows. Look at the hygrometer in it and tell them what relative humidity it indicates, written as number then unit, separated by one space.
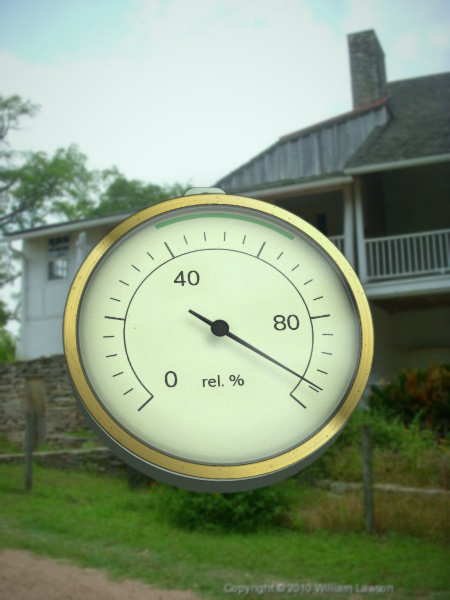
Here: 96 %
